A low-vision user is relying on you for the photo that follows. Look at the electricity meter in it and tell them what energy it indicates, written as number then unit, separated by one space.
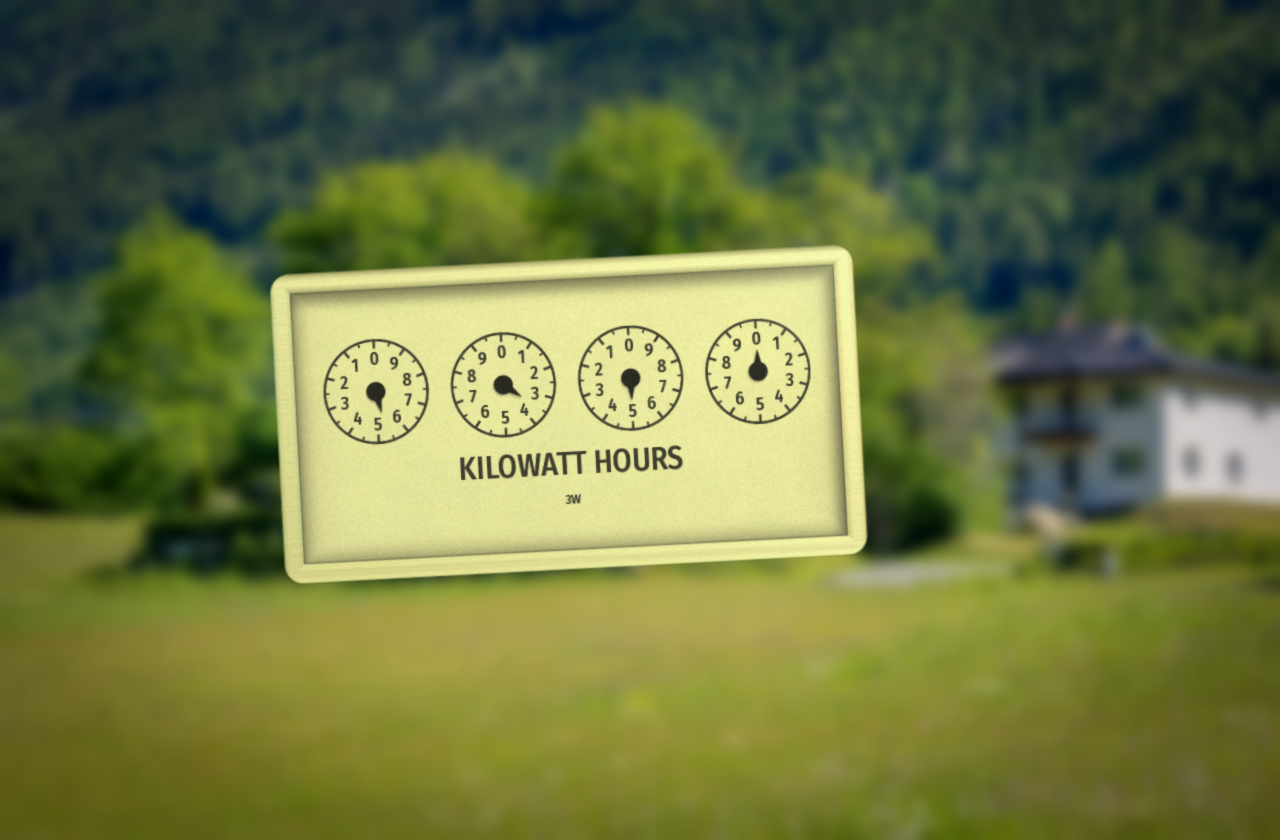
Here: 5350 kWh
